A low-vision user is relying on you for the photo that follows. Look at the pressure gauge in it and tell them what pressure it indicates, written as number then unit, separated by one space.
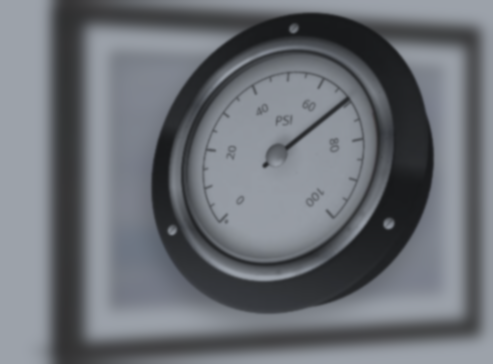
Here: 70 psi
